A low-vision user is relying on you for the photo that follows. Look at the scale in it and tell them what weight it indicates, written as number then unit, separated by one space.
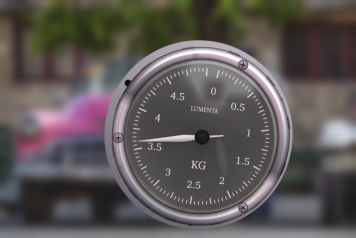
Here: 3.6 kg
